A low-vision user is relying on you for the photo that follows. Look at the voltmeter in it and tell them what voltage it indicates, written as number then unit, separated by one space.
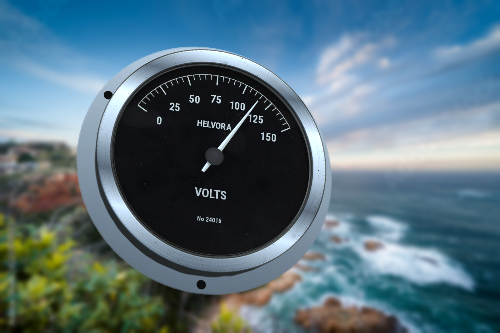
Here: 115 V
